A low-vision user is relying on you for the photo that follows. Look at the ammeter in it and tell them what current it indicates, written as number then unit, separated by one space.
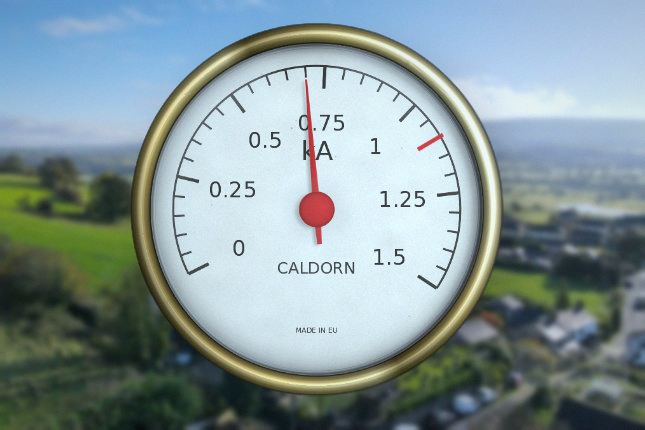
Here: 0.7 kA
